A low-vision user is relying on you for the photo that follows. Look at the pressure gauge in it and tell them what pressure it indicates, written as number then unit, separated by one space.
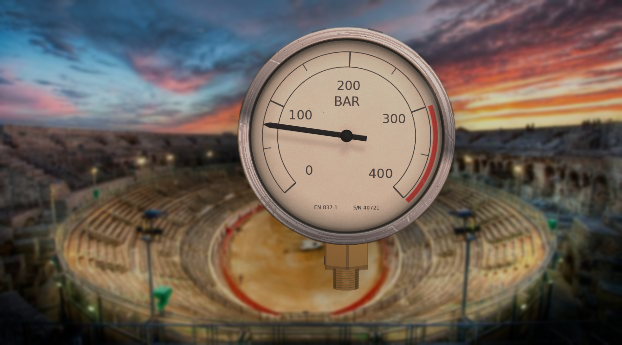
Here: 75 bar
